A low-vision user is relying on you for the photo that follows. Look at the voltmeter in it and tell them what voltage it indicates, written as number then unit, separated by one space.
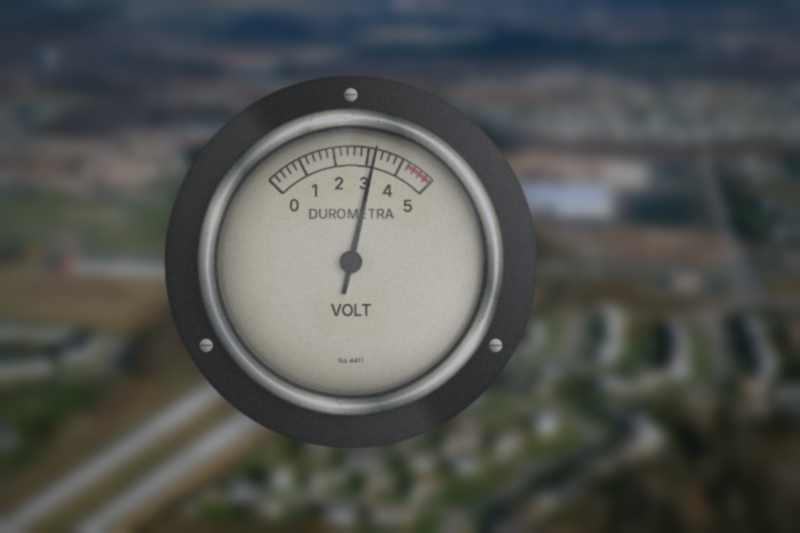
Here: 3.2 V
